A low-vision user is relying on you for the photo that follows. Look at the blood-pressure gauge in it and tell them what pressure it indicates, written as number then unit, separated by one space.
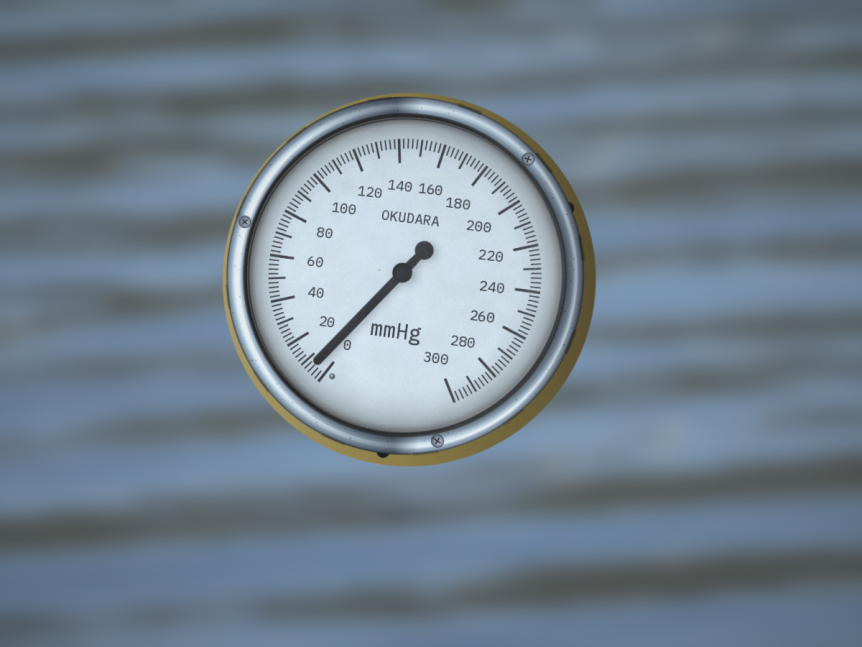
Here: 6 mmHg
